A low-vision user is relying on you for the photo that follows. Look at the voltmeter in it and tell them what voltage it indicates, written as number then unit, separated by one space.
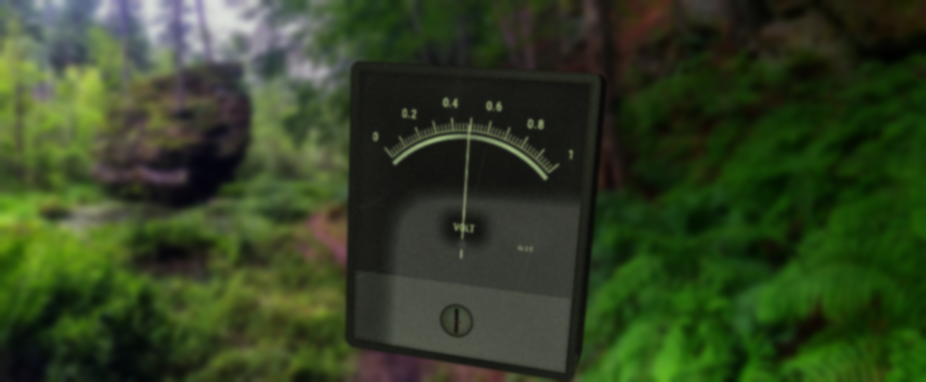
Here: 0.5 V
